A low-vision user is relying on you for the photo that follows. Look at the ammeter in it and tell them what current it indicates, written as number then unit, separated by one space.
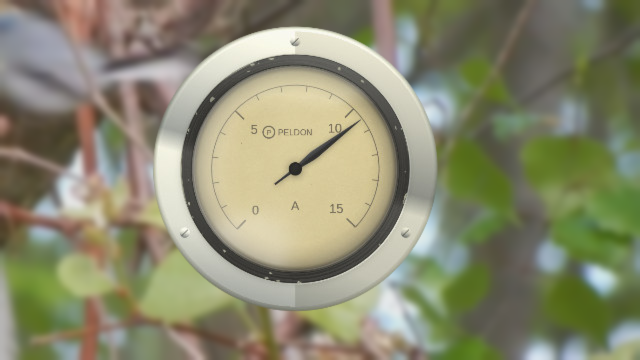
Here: 10.5 A
